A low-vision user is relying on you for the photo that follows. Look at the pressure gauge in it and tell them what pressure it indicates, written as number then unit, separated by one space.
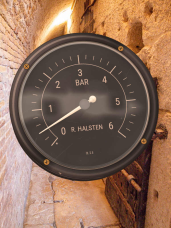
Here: 0.4 bar
